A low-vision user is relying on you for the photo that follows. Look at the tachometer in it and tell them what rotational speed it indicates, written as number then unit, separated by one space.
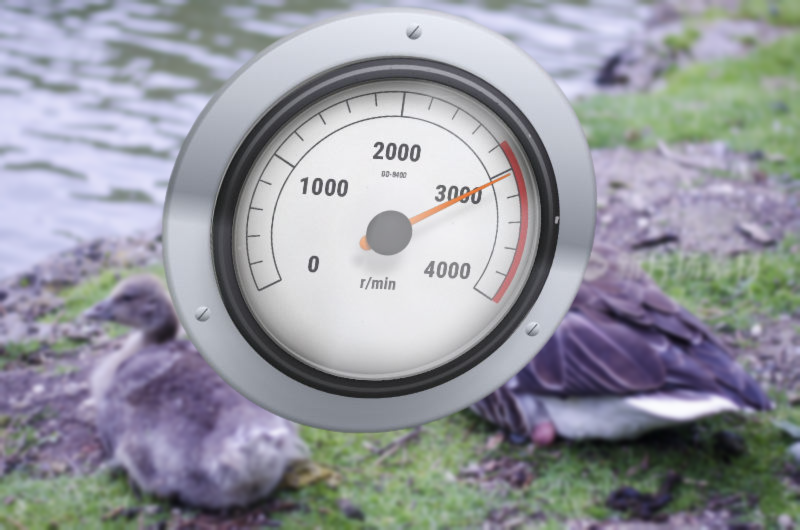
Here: 3000 rpm
